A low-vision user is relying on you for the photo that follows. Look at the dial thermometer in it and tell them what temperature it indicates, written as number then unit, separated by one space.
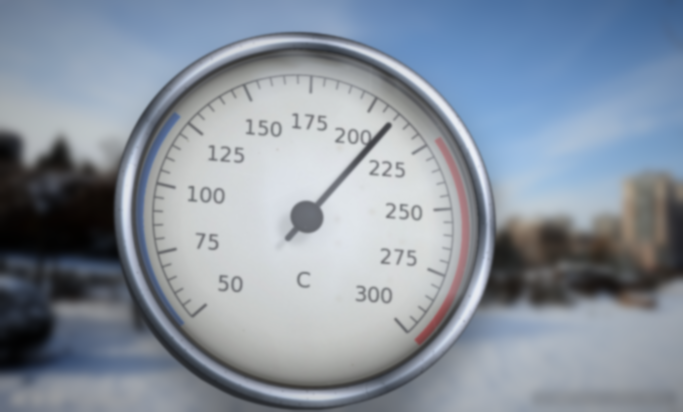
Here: 210 °C
